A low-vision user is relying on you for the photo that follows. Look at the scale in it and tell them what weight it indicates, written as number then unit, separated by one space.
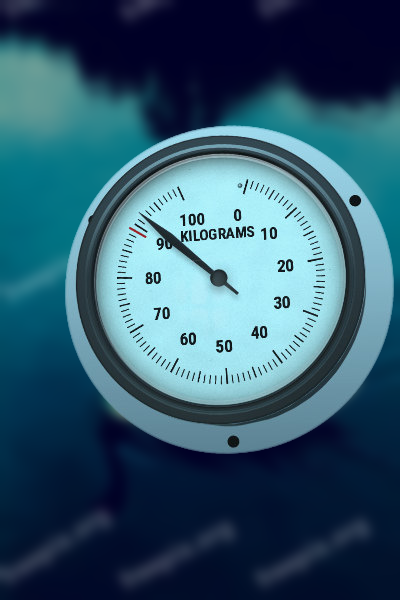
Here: 92 kg
